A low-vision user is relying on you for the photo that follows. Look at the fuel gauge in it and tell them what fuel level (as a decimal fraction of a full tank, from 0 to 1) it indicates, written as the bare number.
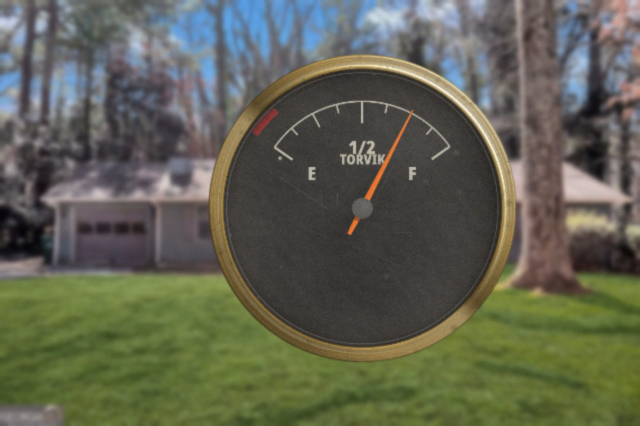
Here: 0.75
